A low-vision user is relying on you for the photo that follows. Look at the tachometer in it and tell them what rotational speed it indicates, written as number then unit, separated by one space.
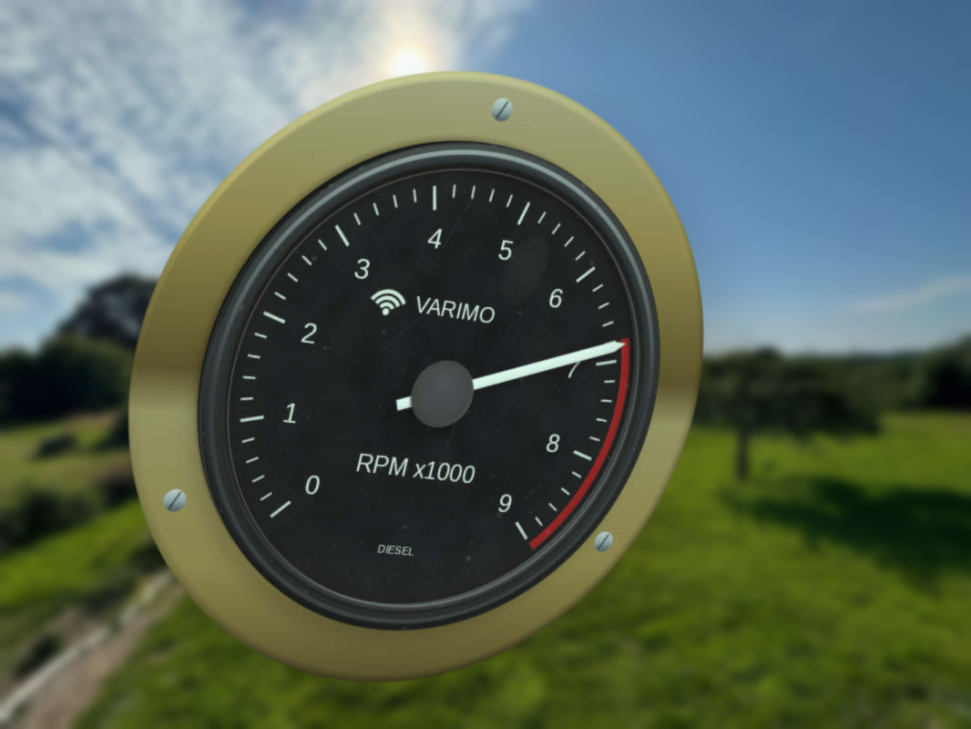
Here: 6800 rpm
